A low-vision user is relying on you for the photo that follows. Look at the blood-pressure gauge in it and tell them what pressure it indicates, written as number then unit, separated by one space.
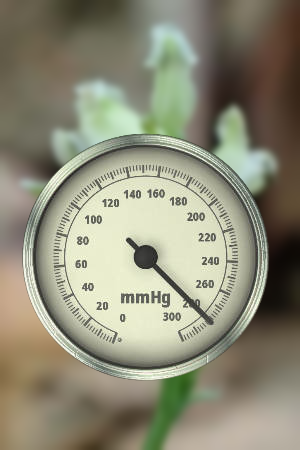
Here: 280 mmHg
